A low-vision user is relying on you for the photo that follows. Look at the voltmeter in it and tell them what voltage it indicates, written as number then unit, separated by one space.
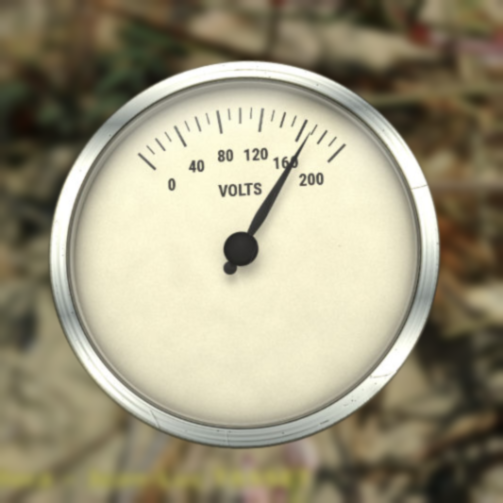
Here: 170 V
